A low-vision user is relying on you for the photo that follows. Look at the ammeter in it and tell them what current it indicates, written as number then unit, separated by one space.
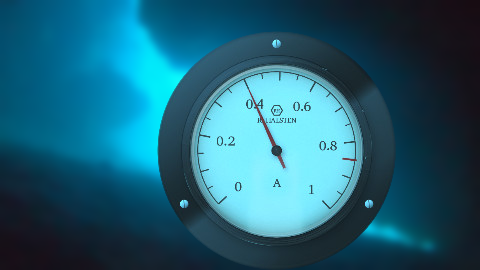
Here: 0.4 A
